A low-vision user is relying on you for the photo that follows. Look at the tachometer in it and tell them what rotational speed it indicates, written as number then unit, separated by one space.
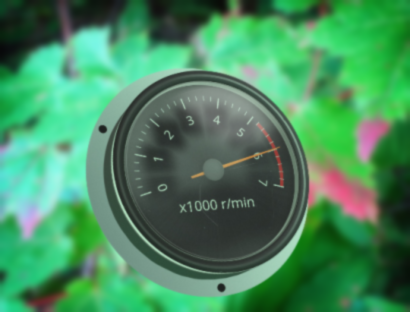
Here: 6000 rpm
